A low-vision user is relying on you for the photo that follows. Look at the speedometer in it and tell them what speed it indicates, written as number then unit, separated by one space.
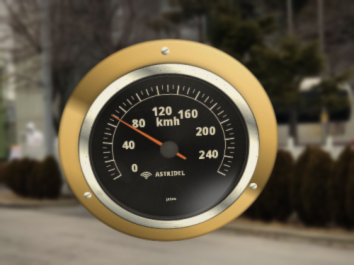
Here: 70 km/h
